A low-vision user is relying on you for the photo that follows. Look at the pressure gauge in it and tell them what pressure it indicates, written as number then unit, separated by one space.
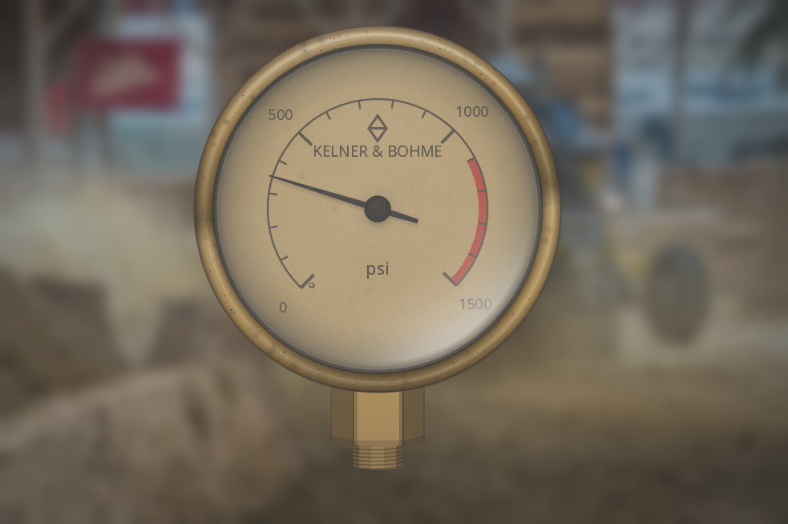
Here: 350 psi
